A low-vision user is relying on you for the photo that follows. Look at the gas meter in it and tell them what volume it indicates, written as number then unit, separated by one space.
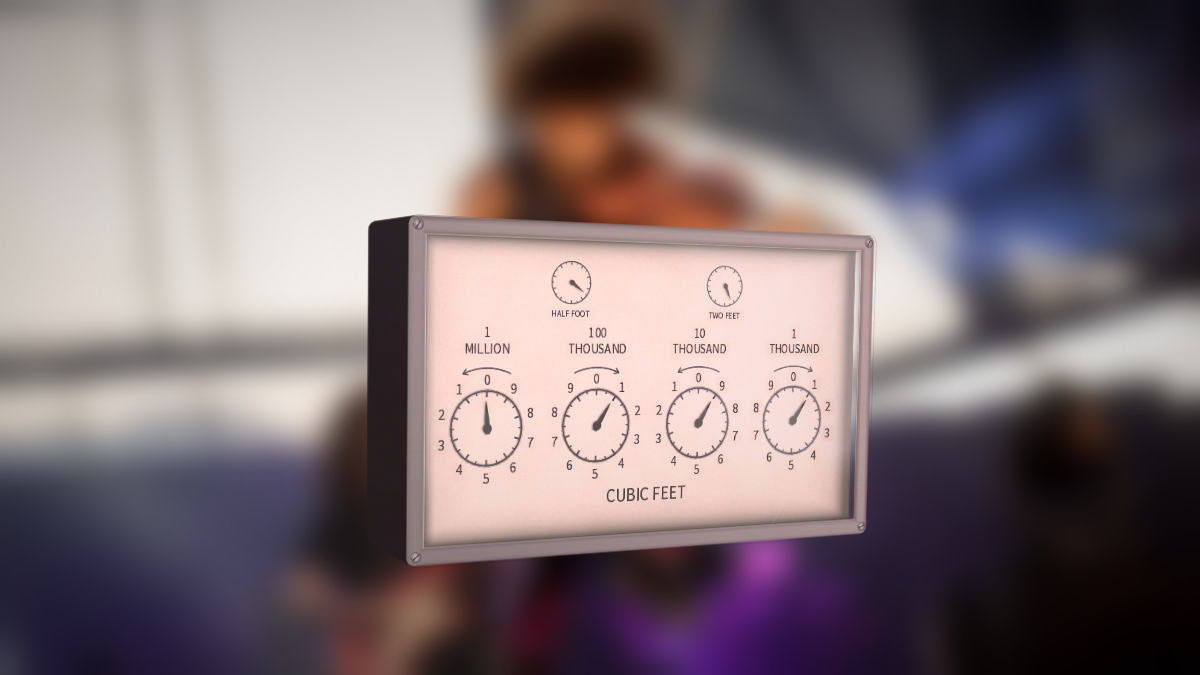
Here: 9100 ft³
